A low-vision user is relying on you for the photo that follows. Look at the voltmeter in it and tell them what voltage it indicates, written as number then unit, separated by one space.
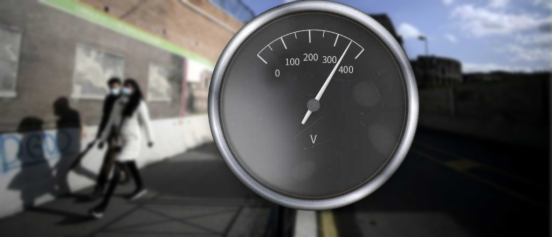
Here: 350 V
